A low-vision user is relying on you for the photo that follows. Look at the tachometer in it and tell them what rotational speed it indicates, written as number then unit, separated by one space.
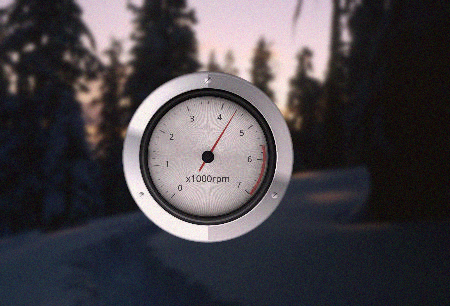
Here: 4400 rpm
